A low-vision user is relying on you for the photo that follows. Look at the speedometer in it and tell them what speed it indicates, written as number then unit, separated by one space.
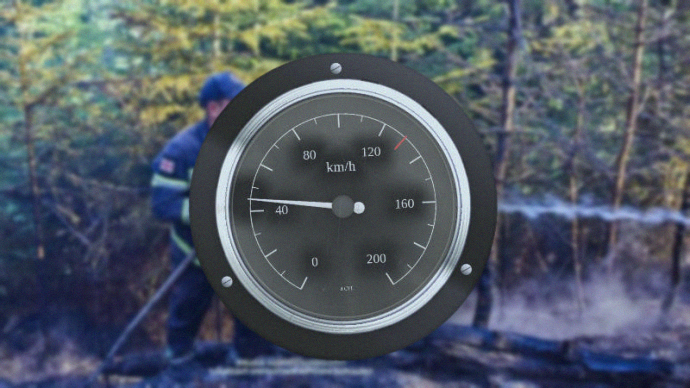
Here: 45 km/h
